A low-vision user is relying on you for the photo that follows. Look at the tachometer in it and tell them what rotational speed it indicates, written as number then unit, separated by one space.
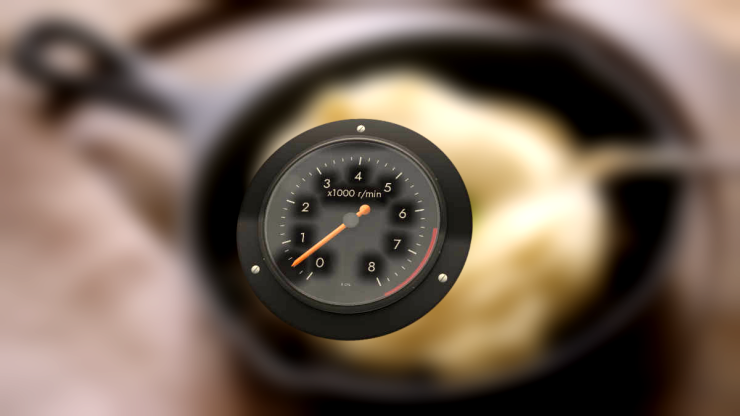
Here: 400 rpm
